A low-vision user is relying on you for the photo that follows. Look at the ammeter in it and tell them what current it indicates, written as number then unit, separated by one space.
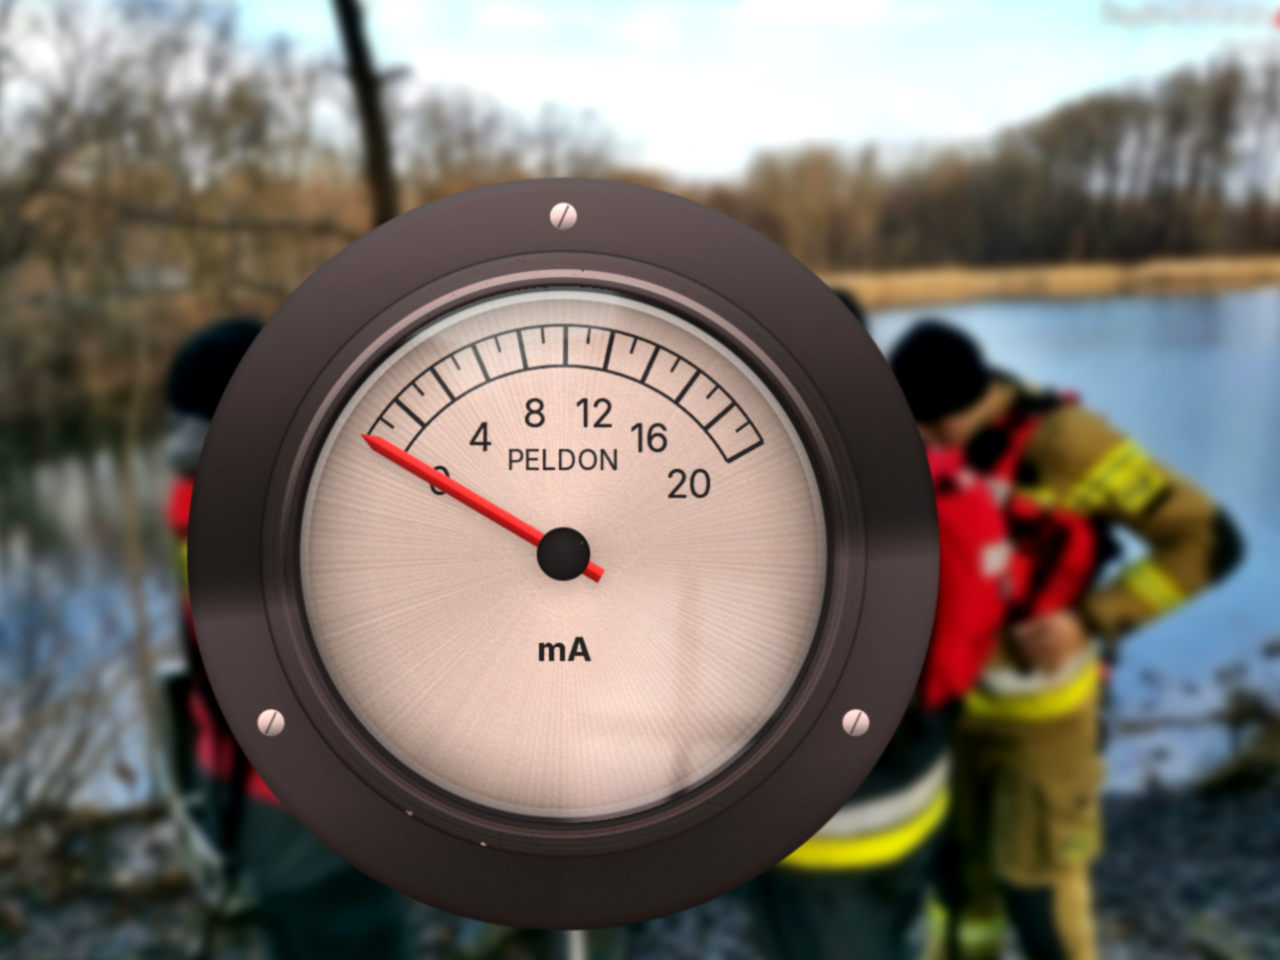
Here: 0 mA
